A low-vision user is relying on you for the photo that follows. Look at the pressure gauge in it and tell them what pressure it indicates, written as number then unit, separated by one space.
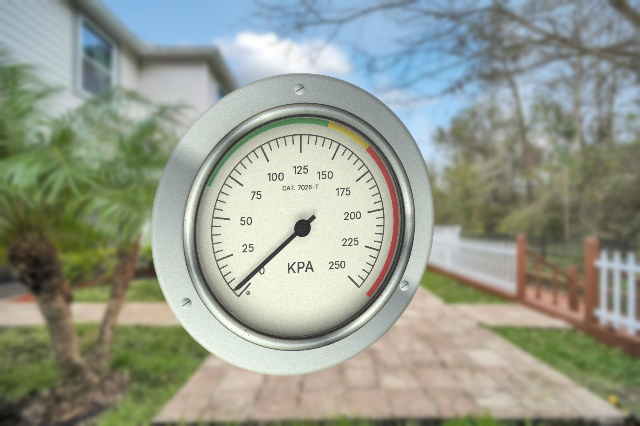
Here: 5 kPa
